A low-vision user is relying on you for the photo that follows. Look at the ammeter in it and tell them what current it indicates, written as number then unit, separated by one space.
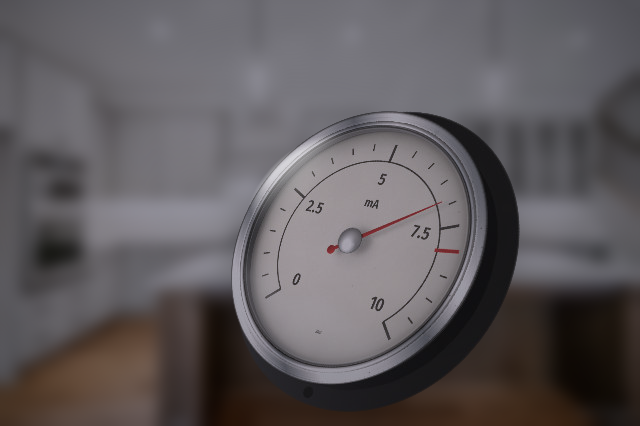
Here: 7 mA
